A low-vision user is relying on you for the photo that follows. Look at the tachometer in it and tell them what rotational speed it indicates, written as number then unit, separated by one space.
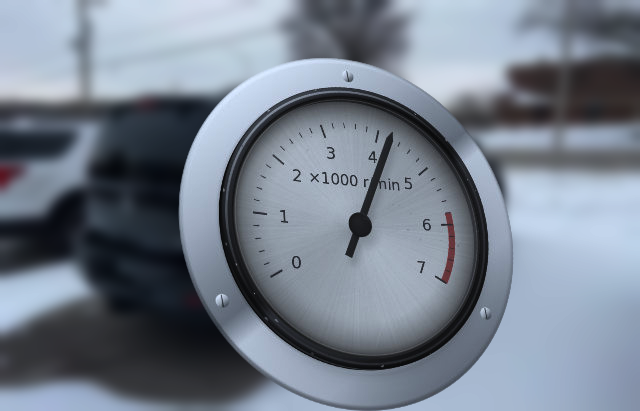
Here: 4200 rpm
